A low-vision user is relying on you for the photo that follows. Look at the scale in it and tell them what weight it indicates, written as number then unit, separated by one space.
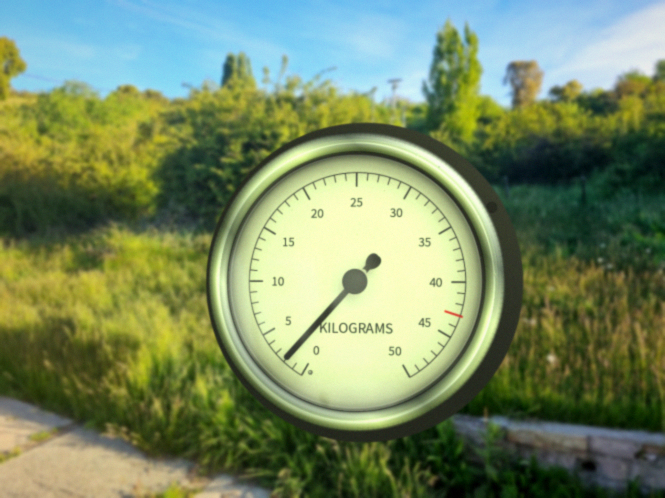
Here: 2 kg
